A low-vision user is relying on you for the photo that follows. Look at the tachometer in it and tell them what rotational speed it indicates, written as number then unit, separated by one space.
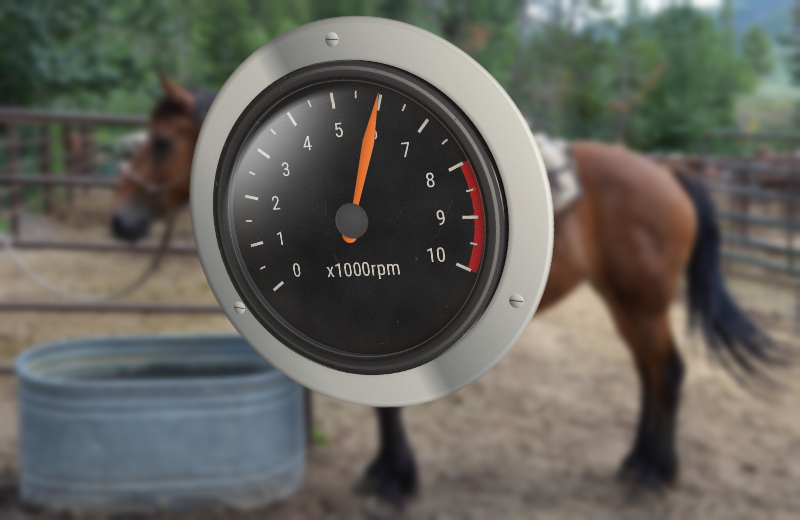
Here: 6000 rpm
